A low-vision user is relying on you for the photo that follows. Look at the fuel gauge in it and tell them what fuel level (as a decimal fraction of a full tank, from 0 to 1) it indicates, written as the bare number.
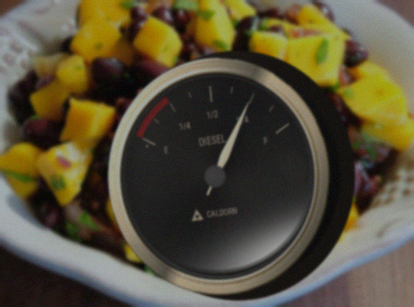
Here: 0.75
